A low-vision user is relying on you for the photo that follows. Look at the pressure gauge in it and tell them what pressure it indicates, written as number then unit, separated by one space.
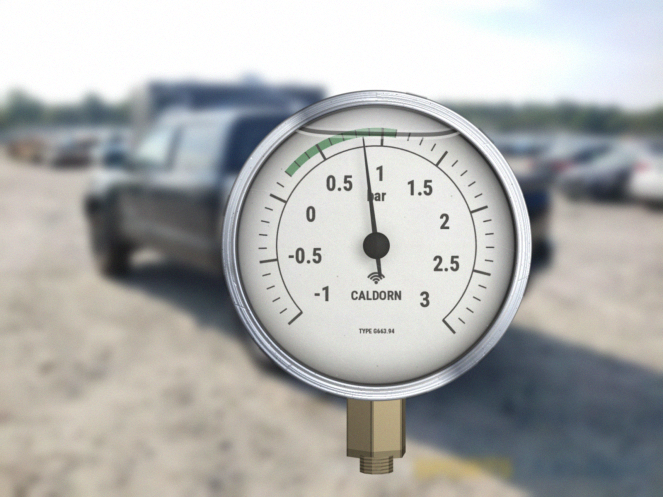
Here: 0.85 bar
